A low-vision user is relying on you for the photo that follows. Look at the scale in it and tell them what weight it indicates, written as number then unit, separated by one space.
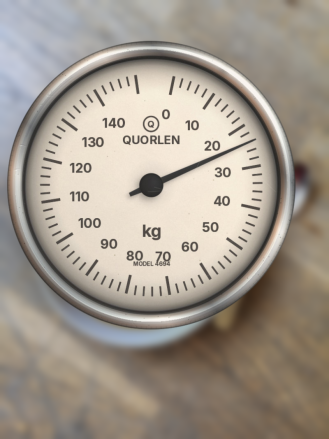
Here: 24 kg
